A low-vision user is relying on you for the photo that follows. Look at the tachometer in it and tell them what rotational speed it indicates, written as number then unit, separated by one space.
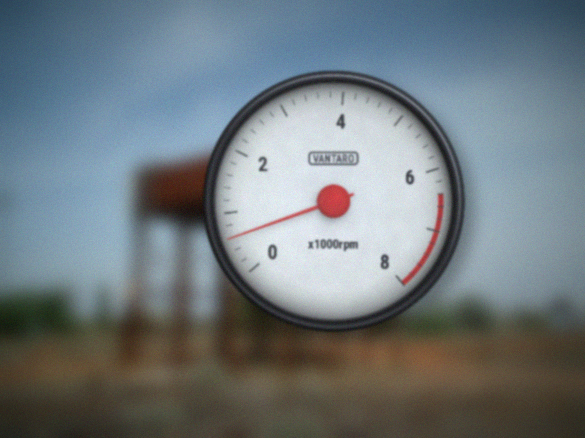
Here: 600 rpm
